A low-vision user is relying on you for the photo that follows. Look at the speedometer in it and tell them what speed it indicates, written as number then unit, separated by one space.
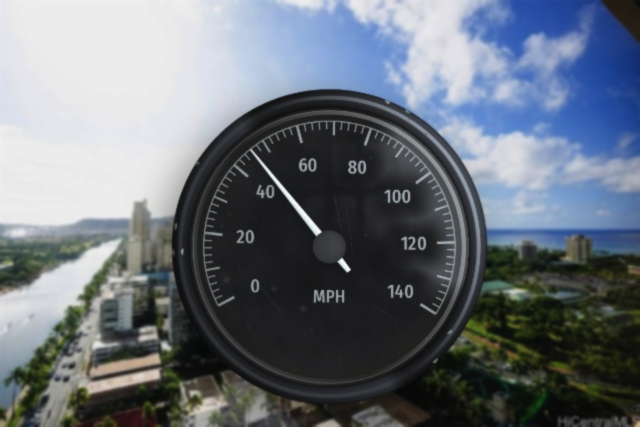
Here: 46 mph
